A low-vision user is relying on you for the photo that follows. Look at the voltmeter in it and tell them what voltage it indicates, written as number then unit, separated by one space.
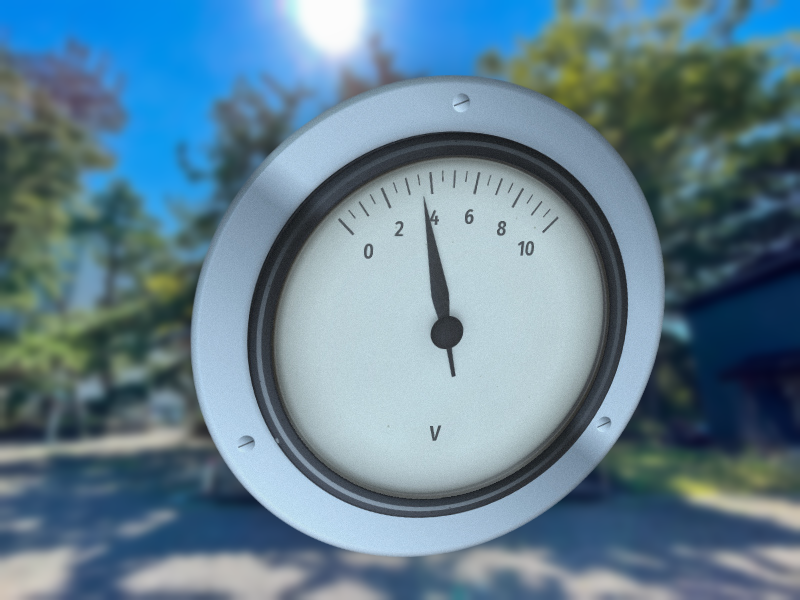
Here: 3.5 V
